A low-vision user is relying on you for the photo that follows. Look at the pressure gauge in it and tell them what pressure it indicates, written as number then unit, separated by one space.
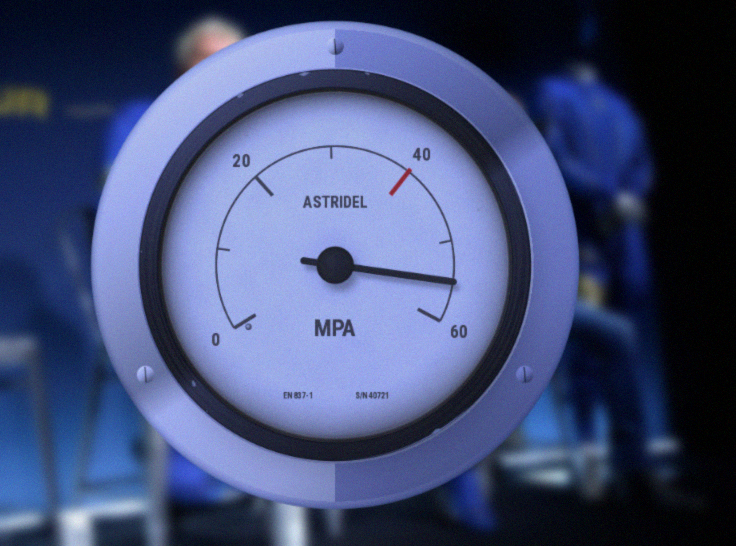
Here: 55 MPa
